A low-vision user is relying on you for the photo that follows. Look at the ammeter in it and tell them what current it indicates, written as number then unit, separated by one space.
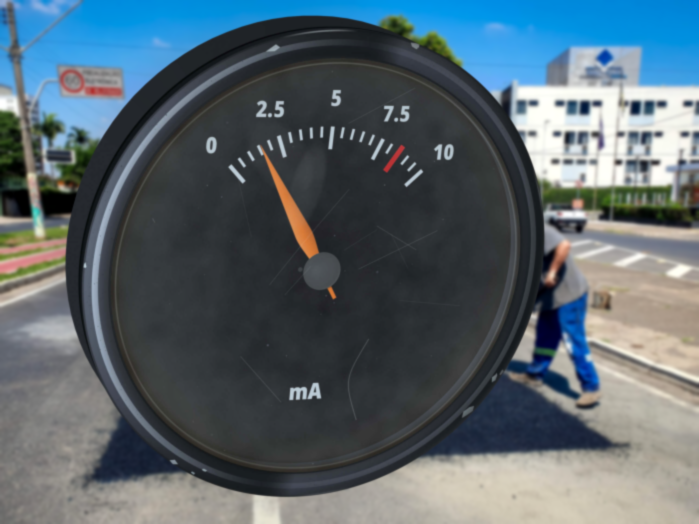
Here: 1.5 mA
